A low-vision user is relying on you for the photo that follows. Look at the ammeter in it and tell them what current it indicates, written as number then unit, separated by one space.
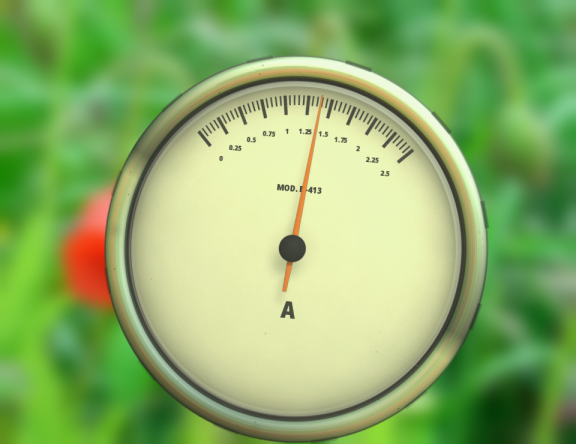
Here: 1.4 A
